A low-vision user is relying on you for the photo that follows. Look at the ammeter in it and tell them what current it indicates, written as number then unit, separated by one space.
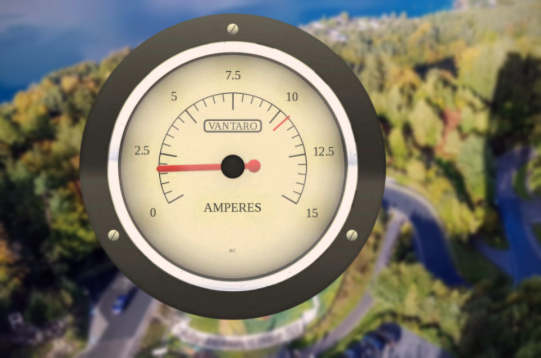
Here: 1.75 A
